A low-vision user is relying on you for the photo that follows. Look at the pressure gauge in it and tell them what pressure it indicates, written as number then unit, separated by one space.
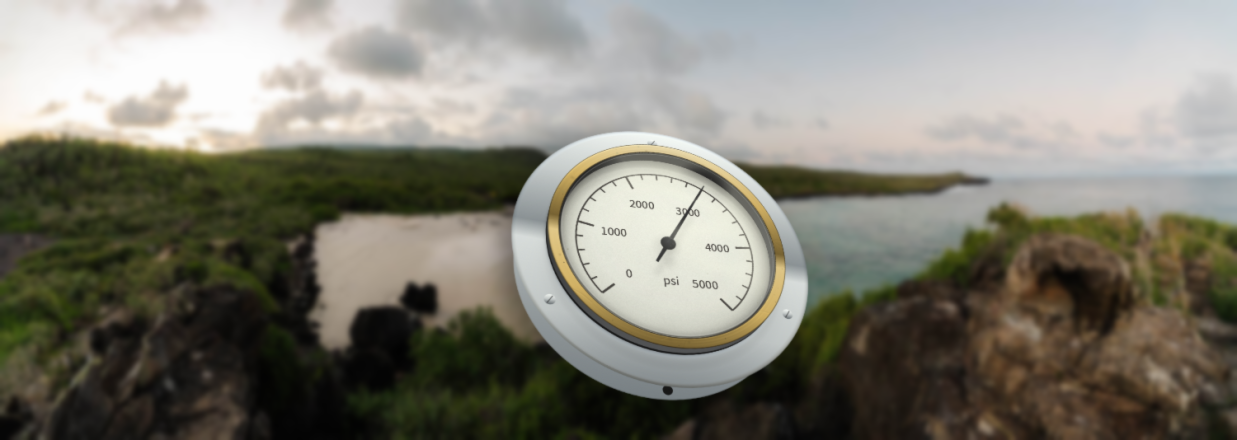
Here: 3000 psi
